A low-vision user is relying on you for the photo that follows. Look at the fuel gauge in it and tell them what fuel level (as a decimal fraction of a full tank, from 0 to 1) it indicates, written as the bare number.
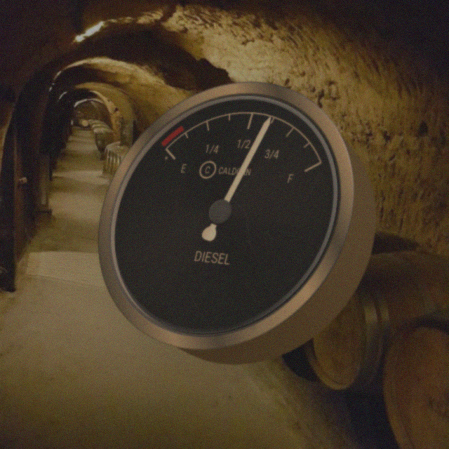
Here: 0.625
